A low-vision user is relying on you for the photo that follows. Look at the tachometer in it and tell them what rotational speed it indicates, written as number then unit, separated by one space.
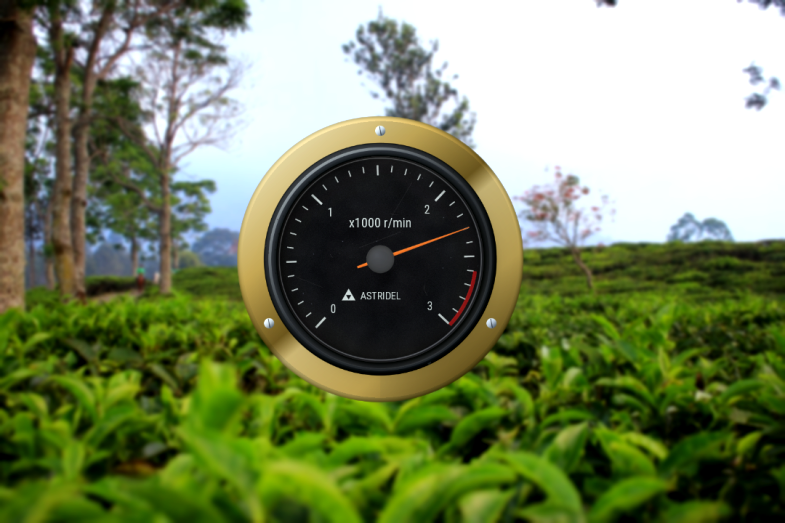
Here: 2300 rpm
